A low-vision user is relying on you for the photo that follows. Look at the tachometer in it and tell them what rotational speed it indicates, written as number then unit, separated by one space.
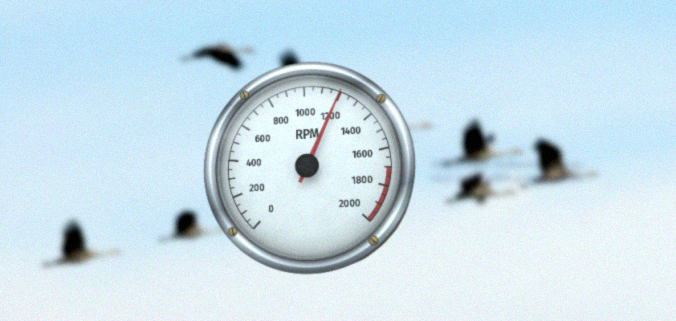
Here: 1200 rpm
